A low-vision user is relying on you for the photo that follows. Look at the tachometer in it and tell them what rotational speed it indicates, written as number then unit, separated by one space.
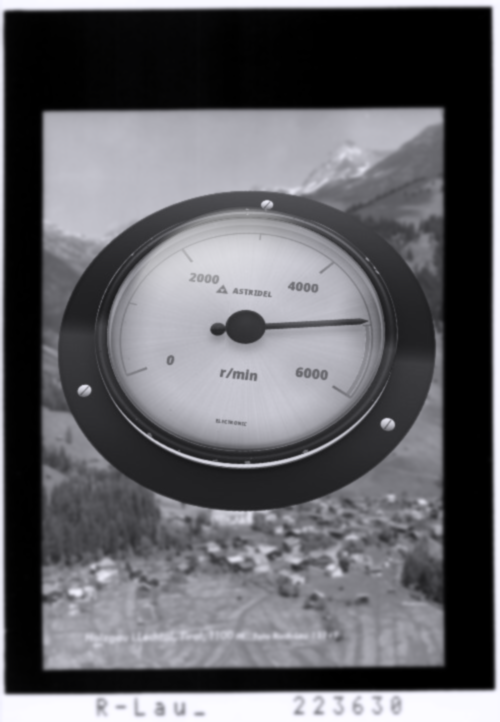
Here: 5000 rpm
